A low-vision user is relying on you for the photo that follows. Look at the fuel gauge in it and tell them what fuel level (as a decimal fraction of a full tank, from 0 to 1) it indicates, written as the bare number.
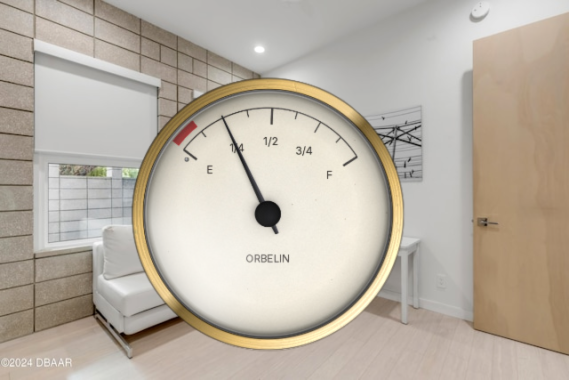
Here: 0.25
